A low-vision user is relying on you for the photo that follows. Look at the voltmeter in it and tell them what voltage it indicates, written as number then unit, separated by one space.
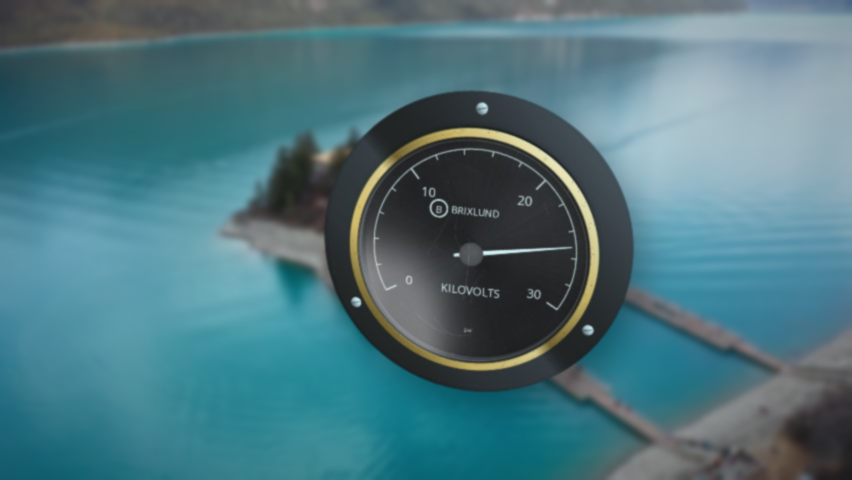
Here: 25 kV
